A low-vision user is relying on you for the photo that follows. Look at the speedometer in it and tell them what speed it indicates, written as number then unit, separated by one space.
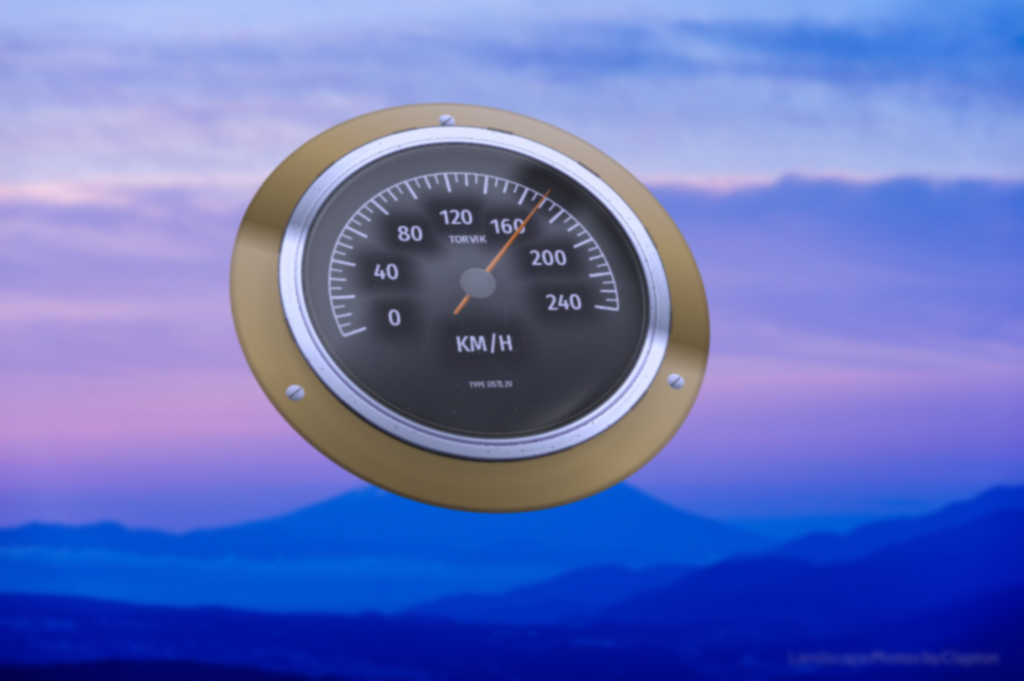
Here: 170 km/h
